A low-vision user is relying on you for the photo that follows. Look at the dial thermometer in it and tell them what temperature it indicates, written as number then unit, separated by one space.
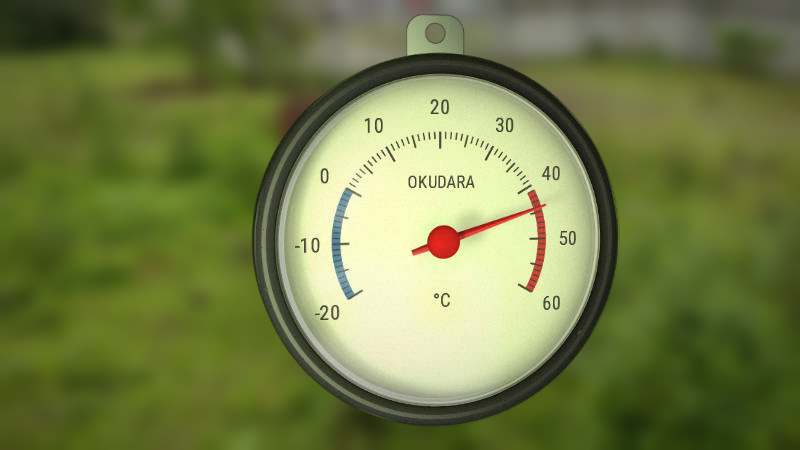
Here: 44 °C
